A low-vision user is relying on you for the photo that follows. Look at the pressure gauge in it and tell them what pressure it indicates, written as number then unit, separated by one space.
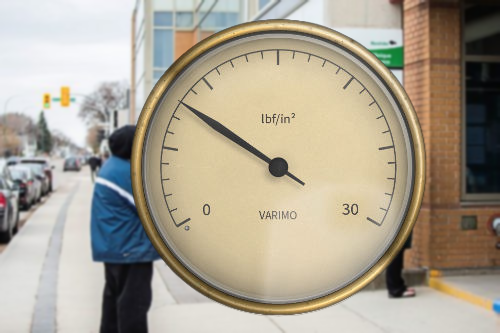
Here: 8 psi
